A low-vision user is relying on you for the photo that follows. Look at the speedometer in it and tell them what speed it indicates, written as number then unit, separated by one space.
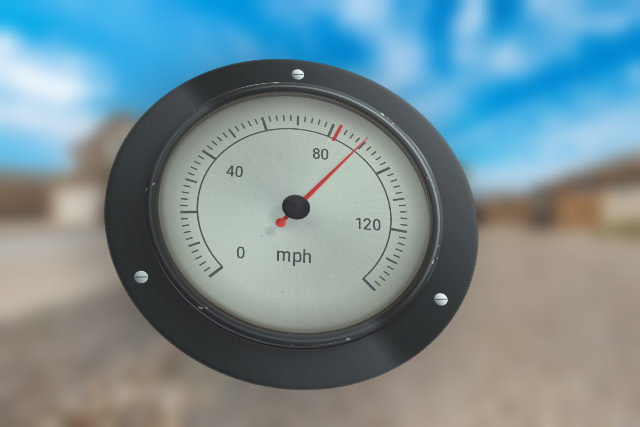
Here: 90 mph
